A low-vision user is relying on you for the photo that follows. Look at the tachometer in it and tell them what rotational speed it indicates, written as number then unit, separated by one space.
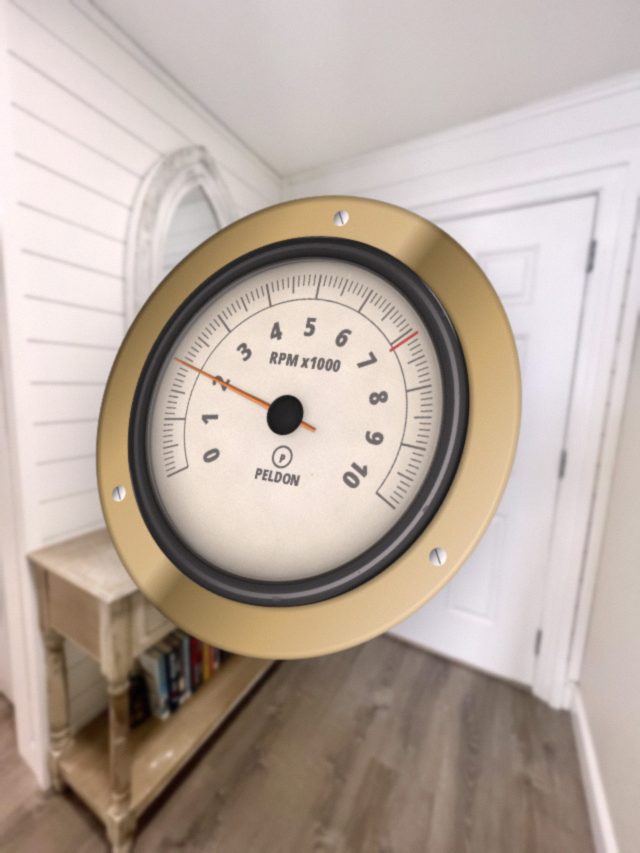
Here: 2000 rpm
